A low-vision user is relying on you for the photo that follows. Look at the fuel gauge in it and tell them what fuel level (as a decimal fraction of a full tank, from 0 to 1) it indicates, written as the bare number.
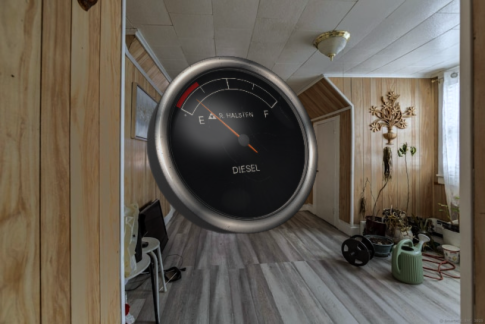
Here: 0.125
